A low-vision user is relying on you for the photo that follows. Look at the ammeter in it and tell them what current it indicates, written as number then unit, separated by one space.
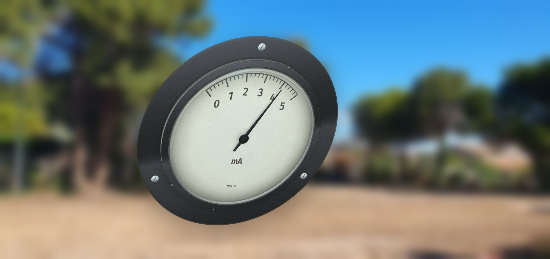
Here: 4 mA
